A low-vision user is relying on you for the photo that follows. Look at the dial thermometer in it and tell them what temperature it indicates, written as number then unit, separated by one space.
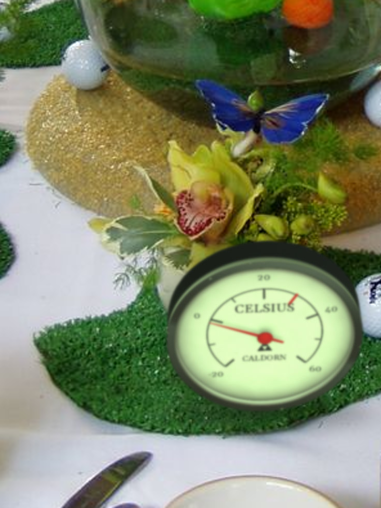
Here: 0 °C
